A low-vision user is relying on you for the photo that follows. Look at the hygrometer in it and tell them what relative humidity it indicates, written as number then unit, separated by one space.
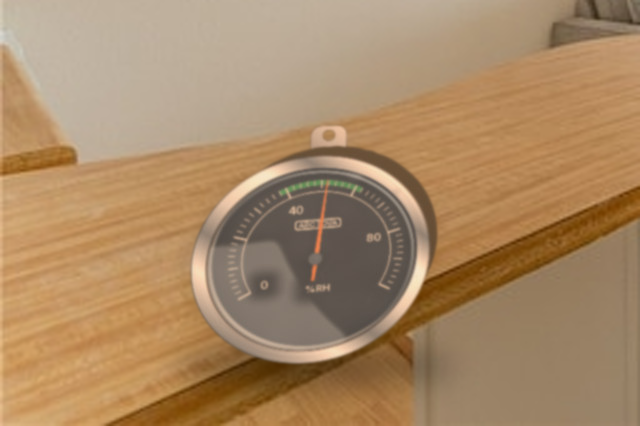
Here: 52 %
